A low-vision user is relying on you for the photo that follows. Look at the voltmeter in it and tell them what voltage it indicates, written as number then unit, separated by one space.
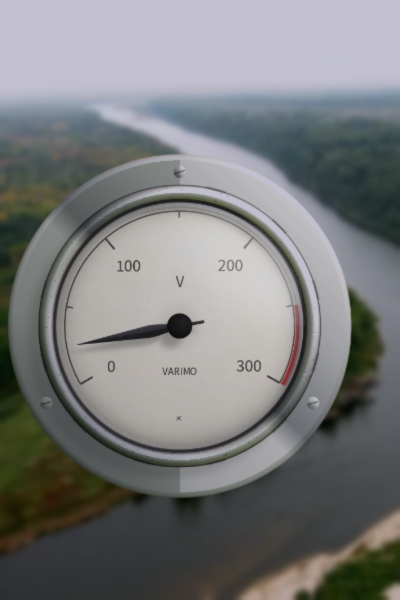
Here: 25 V
